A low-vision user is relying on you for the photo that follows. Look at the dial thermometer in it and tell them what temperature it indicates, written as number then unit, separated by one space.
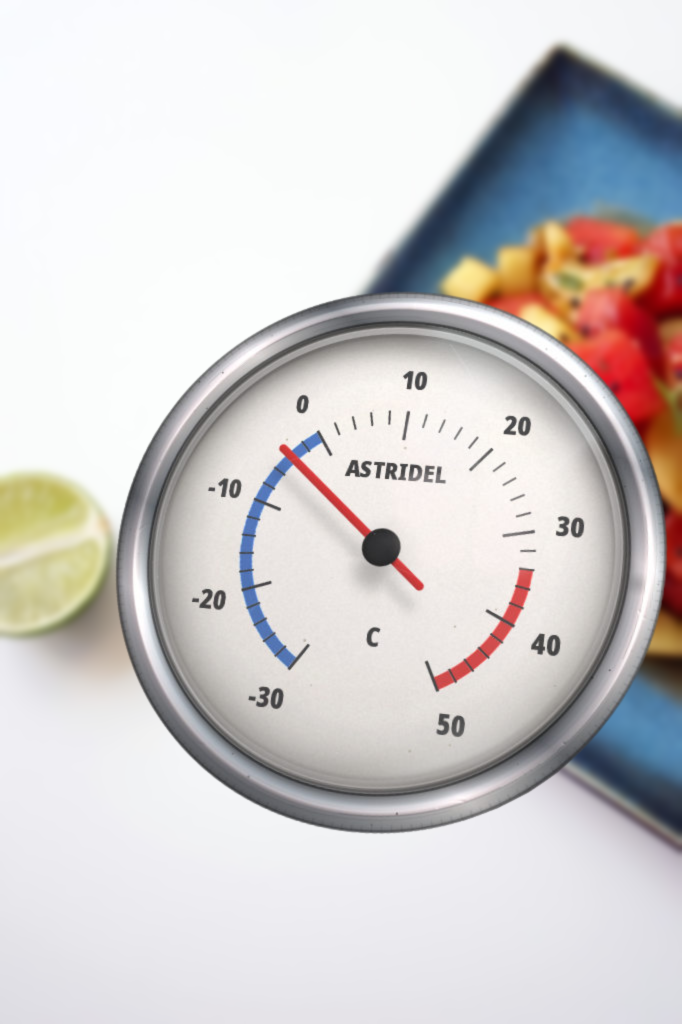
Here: -4 °C
